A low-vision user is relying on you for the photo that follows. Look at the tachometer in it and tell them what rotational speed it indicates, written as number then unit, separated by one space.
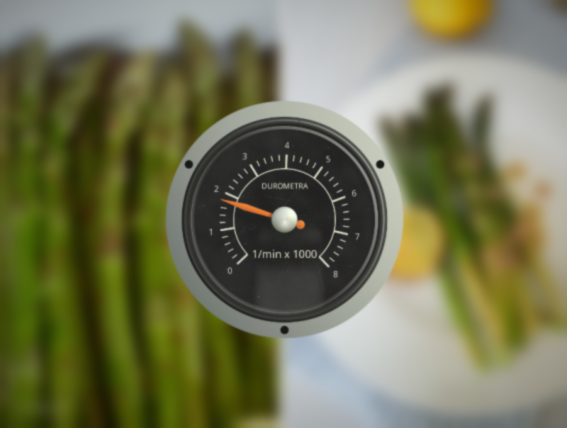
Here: 1800 rpm
